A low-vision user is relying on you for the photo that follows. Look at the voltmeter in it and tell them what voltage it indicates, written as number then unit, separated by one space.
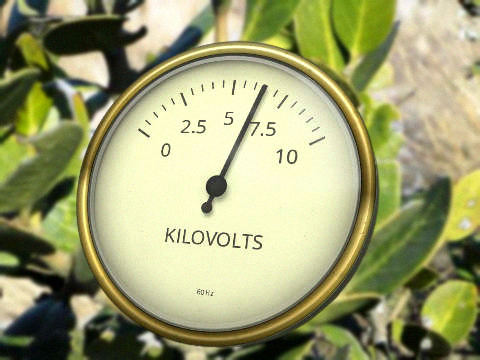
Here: 6.5 kV
